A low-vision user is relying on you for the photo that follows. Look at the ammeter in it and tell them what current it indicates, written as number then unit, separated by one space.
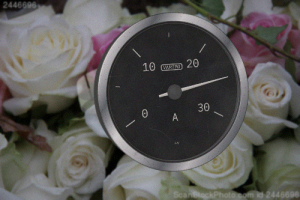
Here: 25 A
